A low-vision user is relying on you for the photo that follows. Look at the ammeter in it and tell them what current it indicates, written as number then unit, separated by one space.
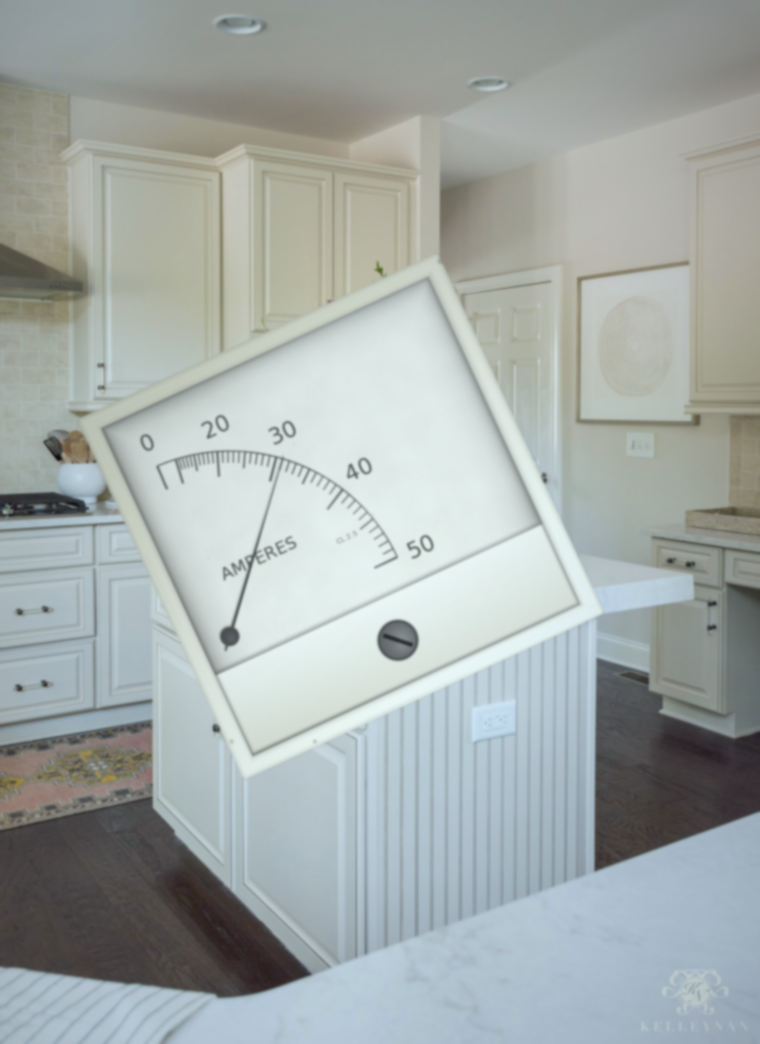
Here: 31 A
